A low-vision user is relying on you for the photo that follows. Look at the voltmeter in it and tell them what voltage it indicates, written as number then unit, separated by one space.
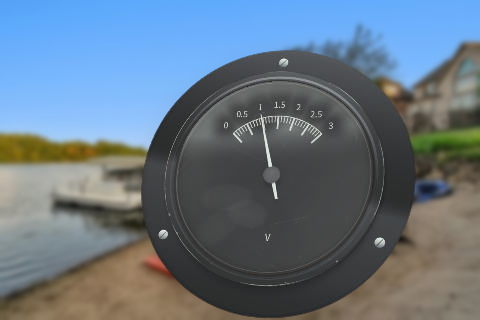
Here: 1 V
